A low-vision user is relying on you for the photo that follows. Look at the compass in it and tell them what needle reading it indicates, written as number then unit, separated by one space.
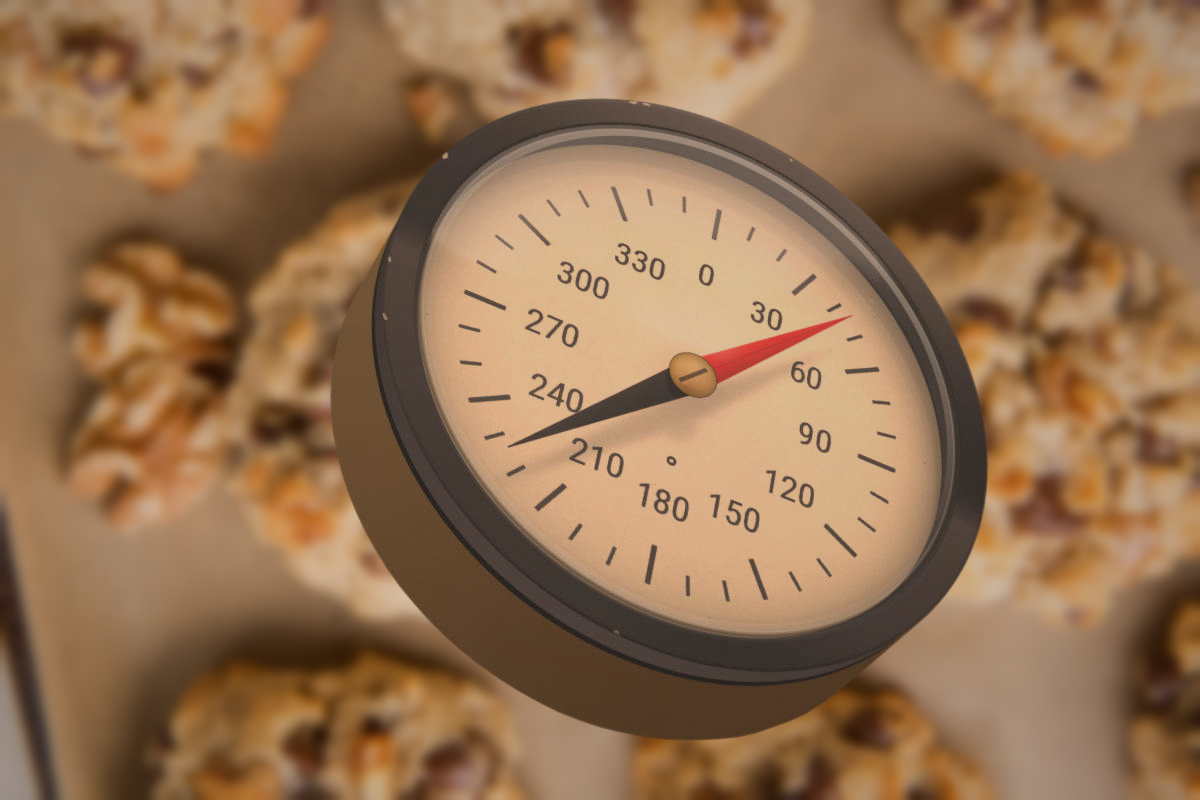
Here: 45 °
